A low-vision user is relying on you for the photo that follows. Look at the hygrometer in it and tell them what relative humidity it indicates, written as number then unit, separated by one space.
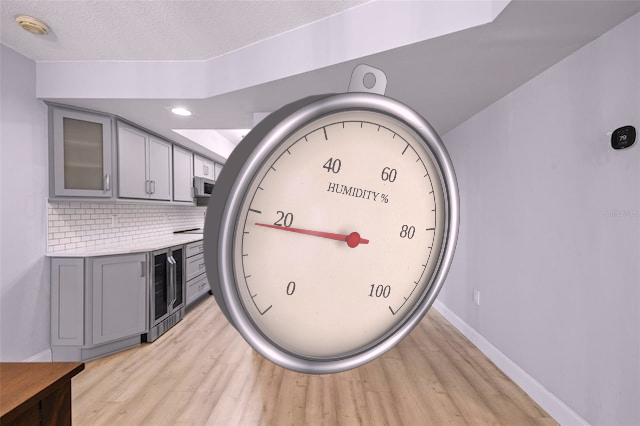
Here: 18 %
